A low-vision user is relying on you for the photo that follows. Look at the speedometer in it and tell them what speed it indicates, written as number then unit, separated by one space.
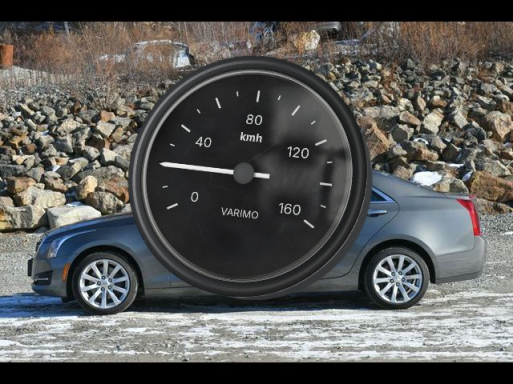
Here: 20 km/h
